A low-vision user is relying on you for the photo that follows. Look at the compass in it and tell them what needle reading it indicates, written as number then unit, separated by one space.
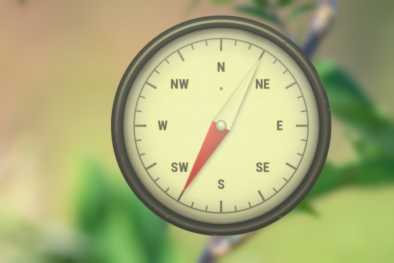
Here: 210 °
